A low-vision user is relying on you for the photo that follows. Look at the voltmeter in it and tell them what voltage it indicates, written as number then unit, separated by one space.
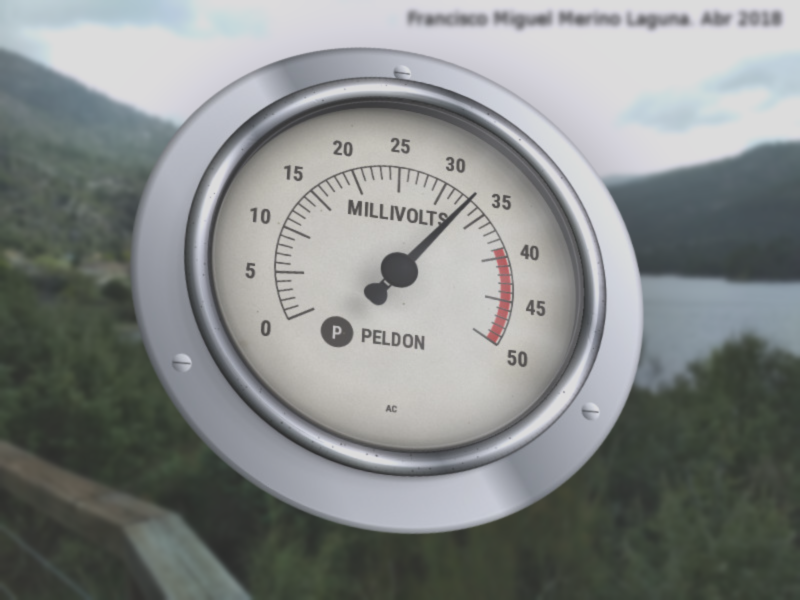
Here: 33 mV
